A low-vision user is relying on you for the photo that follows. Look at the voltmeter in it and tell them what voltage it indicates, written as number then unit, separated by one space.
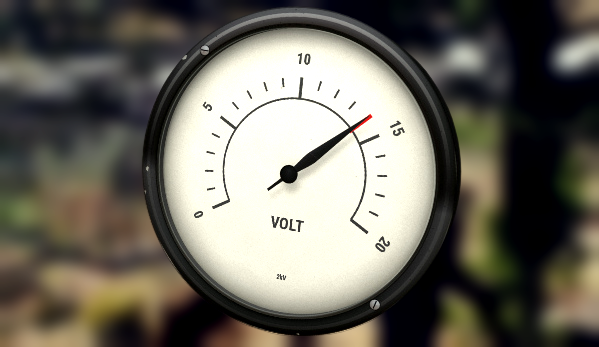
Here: 14 V
